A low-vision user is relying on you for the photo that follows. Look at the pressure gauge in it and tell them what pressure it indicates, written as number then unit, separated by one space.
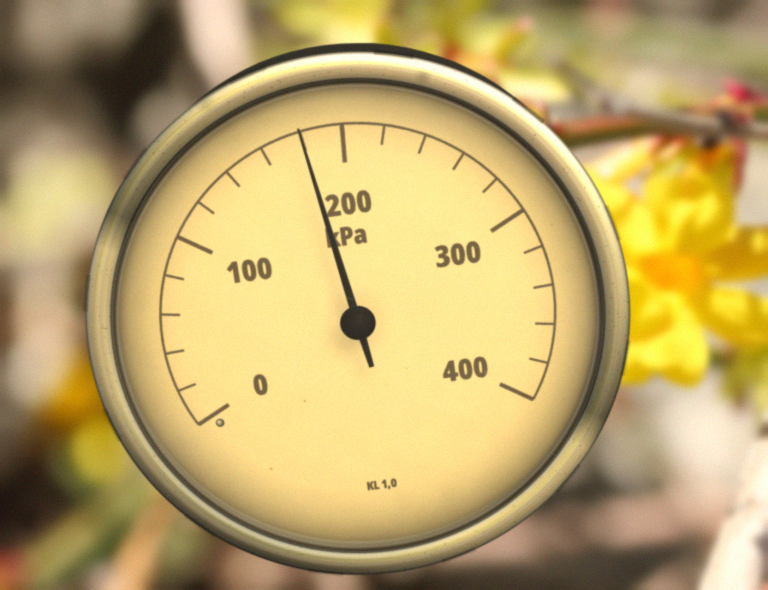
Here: 180 kPa
